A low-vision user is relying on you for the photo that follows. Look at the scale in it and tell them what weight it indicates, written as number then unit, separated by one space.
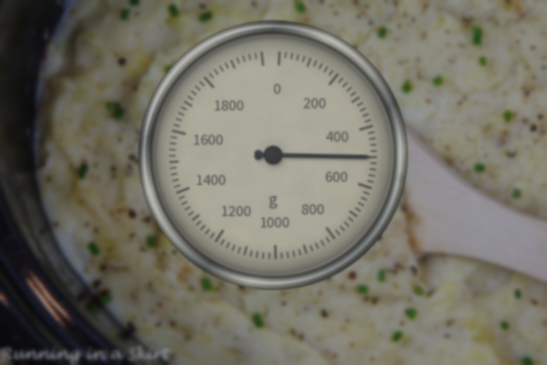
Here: 500 g
